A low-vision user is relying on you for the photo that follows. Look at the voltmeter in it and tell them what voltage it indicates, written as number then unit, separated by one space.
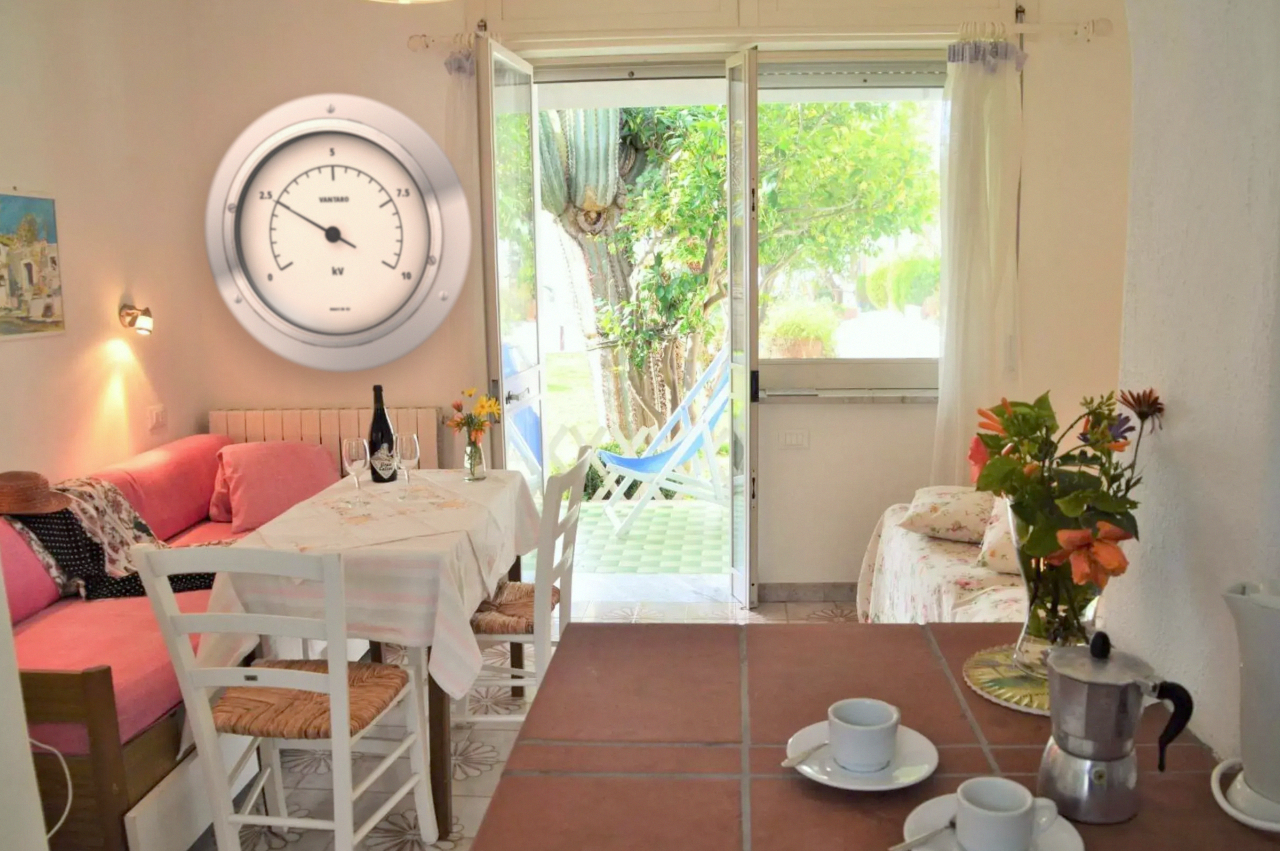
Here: 2.5 kV
